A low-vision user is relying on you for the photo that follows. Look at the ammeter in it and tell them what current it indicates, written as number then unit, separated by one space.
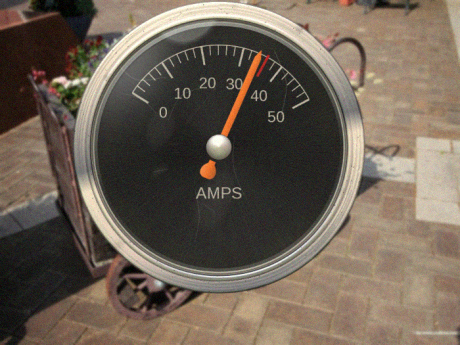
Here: 34 A
